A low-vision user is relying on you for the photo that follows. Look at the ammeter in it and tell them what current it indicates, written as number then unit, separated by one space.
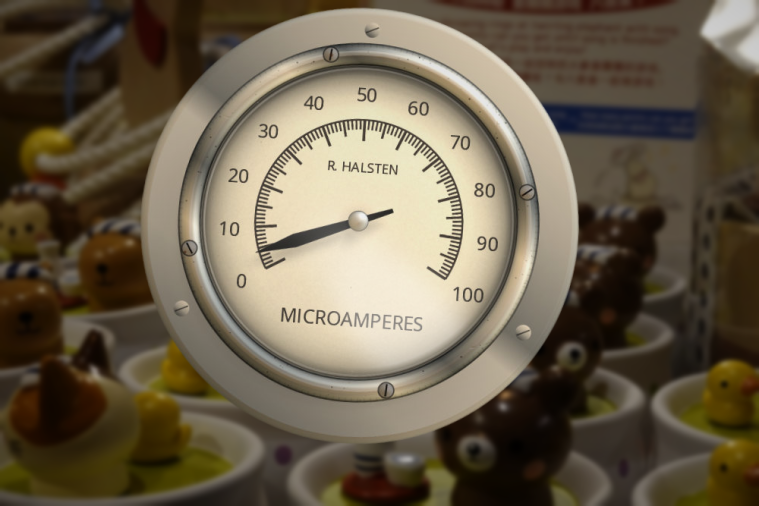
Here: 4 µA
